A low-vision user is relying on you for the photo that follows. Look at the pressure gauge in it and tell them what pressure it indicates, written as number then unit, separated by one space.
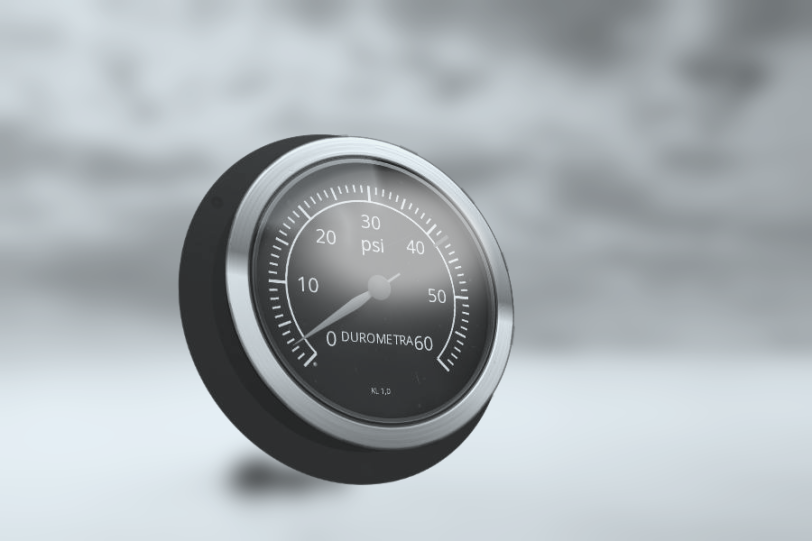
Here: 2.5 psi
